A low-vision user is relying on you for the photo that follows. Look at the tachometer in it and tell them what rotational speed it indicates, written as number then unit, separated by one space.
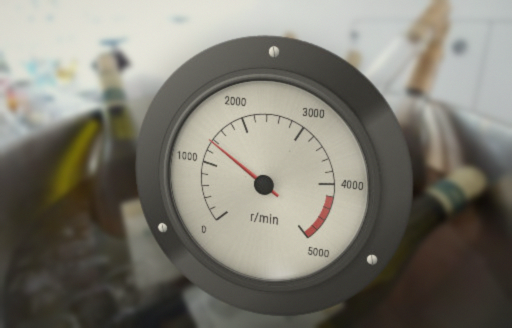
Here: 1400 rpm
